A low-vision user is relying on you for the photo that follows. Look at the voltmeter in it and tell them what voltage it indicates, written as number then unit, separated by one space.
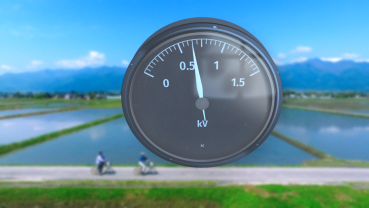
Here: 0.65 kV
